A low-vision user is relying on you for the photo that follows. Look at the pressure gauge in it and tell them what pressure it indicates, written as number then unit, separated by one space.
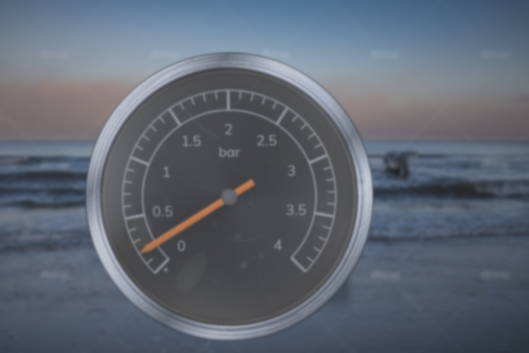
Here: 0.2 bar
